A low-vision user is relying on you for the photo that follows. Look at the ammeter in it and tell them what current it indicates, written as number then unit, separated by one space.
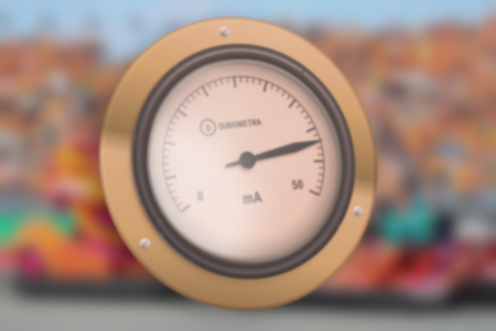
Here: 42 mA
